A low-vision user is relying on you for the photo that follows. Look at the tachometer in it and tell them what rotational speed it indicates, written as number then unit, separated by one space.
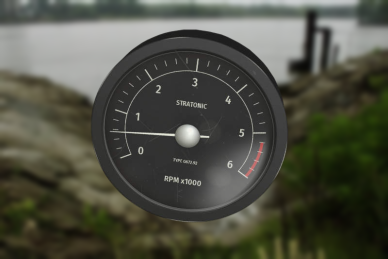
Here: 600 rpm
